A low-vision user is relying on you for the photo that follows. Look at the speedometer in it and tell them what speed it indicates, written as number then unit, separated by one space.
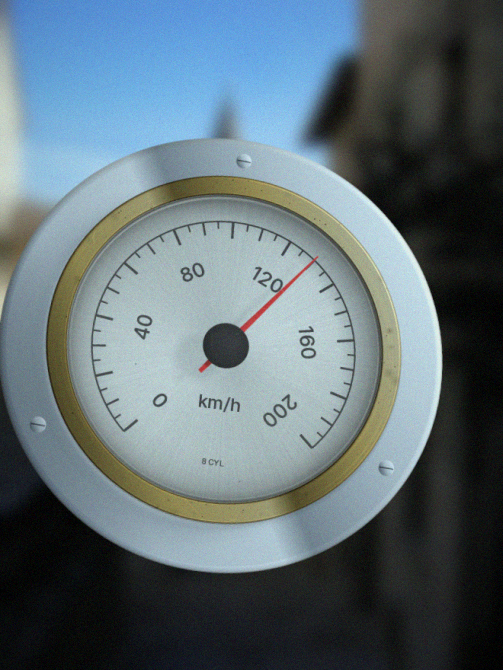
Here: 130 km/h
